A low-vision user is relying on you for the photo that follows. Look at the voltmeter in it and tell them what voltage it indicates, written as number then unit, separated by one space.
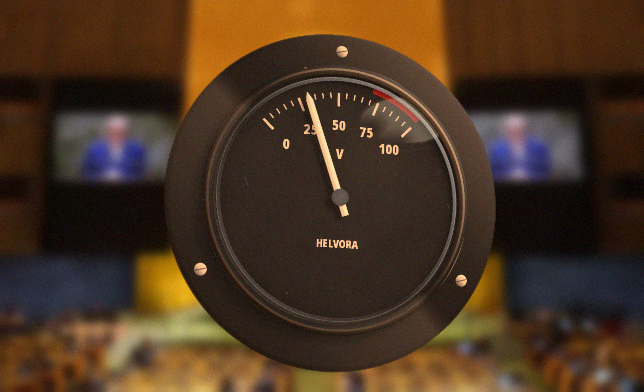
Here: 30 V
